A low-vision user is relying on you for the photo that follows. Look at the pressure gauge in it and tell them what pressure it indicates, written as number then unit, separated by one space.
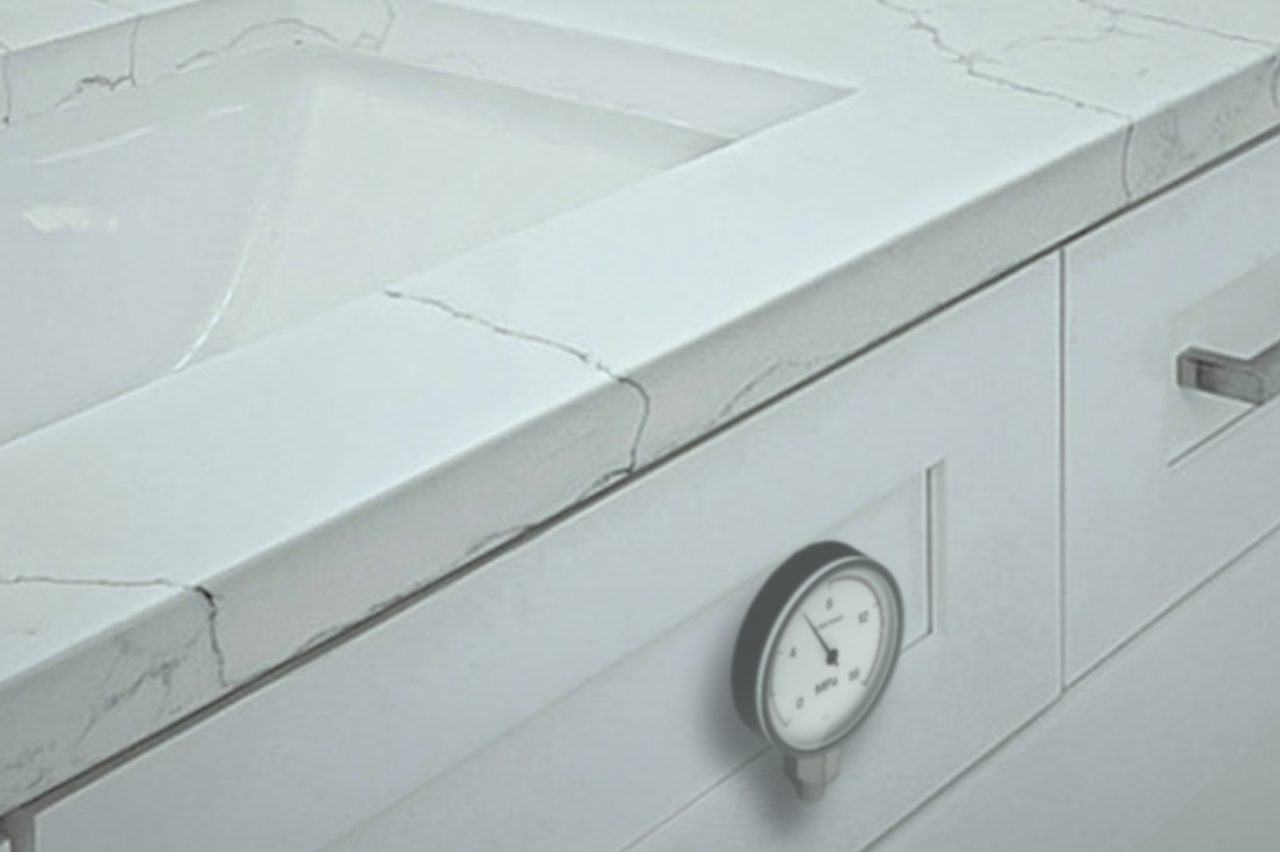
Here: 6 MPa
